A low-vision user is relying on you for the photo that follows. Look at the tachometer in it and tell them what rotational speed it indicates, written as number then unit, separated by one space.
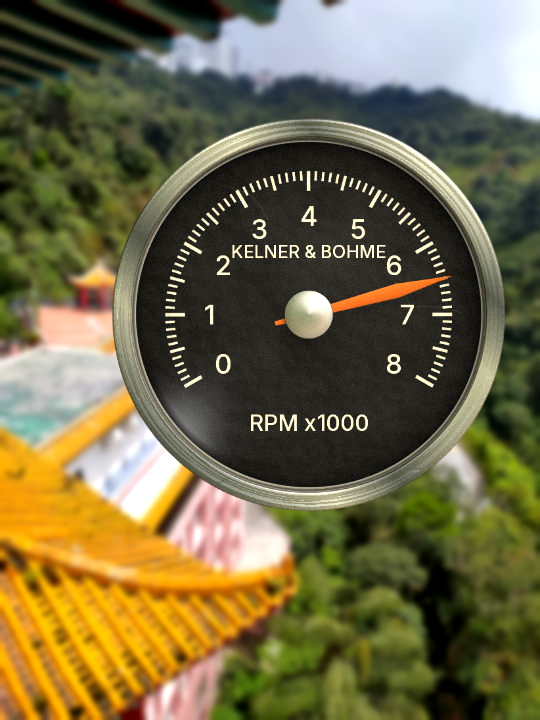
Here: 6500 rpm
